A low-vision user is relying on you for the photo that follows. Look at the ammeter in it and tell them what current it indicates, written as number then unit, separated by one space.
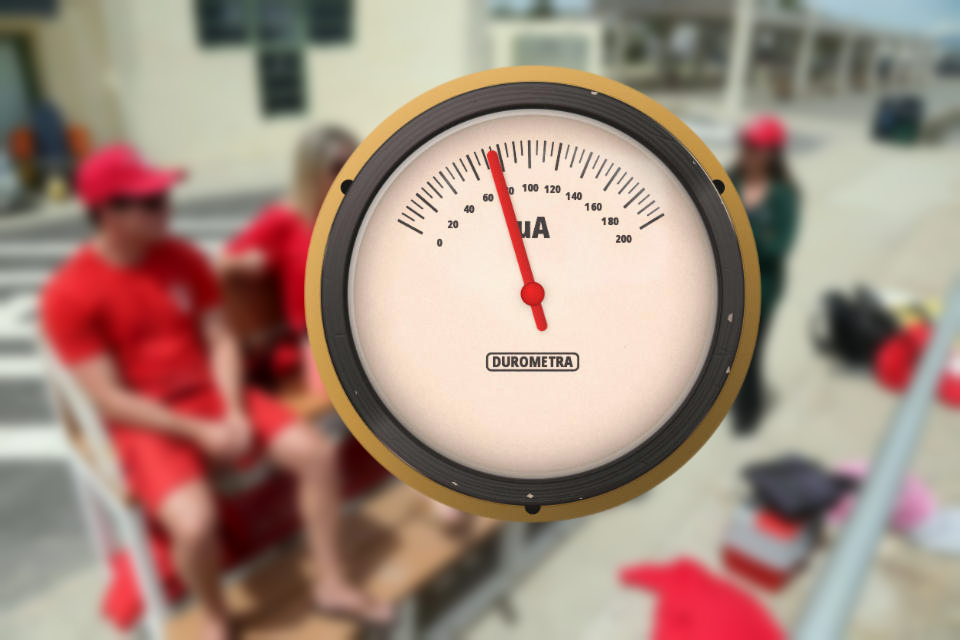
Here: 75 µA
